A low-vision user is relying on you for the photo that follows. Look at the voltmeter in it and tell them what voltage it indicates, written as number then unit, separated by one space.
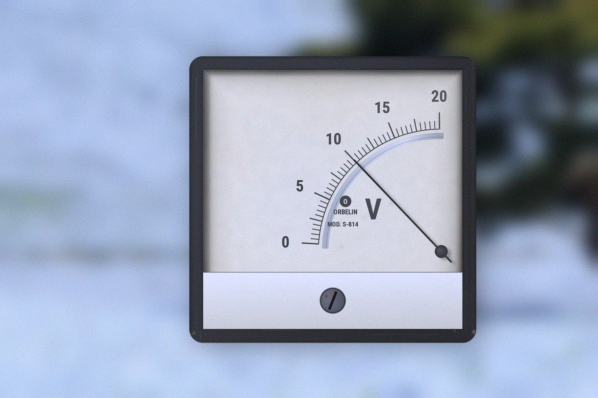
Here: 10 V
